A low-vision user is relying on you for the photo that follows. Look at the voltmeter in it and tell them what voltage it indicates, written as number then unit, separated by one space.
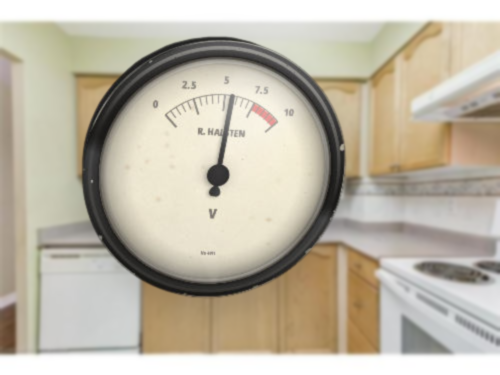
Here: 5.5 V
